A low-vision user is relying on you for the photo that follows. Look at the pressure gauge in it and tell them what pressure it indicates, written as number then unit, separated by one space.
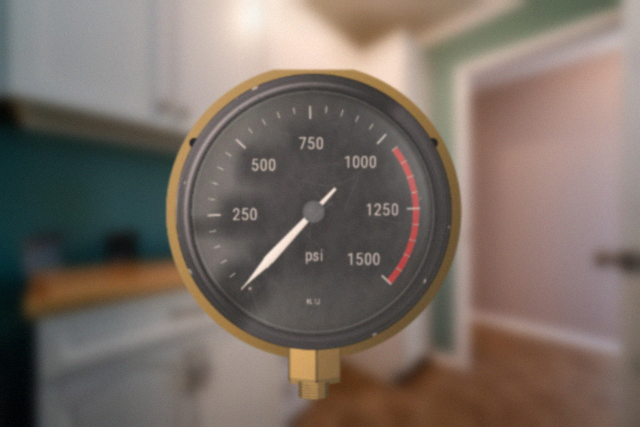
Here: 0 psi
